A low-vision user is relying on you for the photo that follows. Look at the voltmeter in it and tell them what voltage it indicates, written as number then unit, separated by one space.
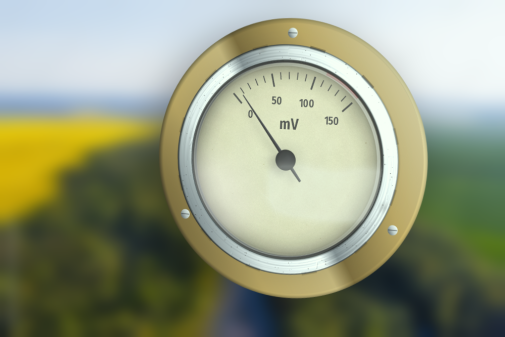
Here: 10 mV
